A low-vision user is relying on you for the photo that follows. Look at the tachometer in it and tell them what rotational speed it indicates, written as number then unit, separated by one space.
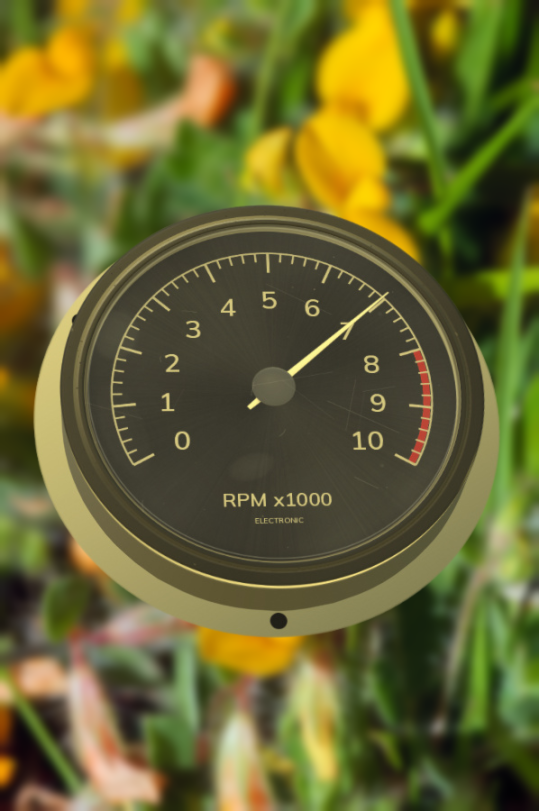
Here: 7000 rpm
